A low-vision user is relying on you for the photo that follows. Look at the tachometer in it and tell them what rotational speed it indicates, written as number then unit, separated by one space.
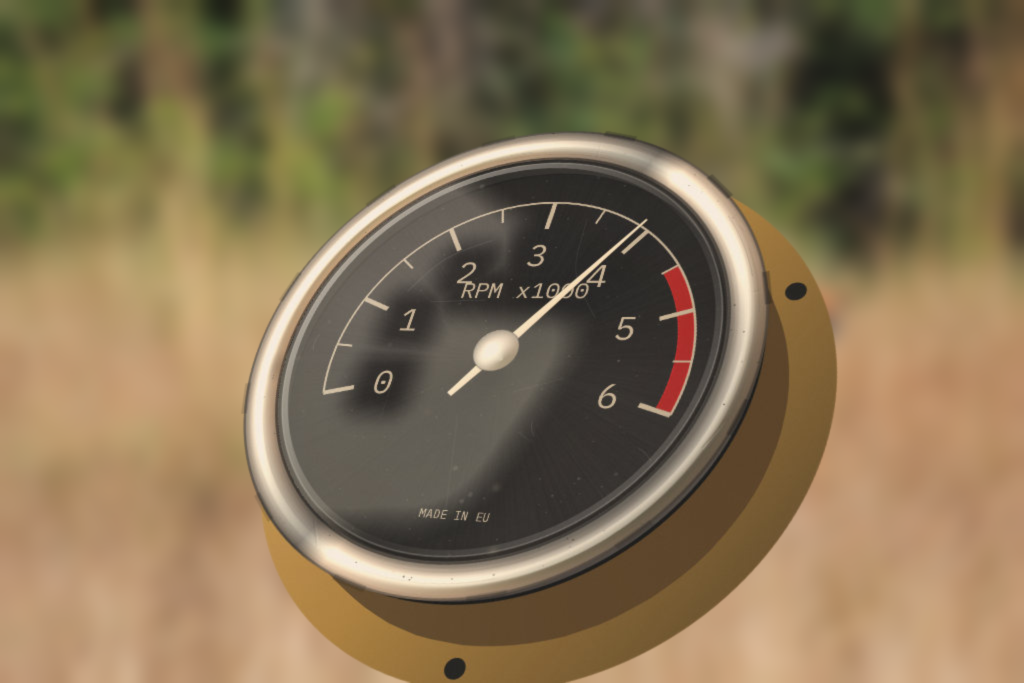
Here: 4000 rpm
